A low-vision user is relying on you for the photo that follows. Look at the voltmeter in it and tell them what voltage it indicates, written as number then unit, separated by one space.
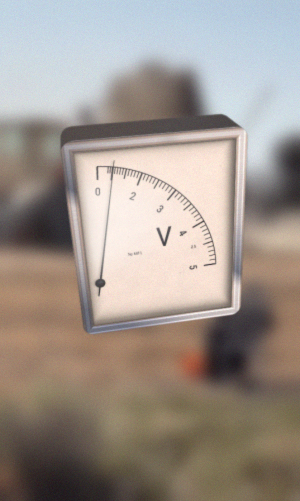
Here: 1 V
